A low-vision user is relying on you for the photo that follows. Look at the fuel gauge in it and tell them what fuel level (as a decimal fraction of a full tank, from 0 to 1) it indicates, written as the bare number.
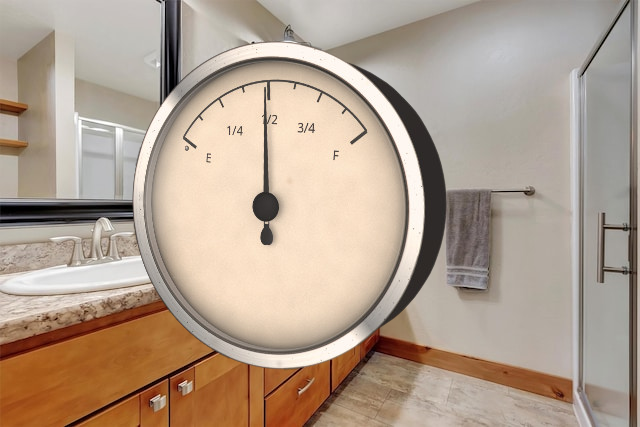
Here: 0.5
